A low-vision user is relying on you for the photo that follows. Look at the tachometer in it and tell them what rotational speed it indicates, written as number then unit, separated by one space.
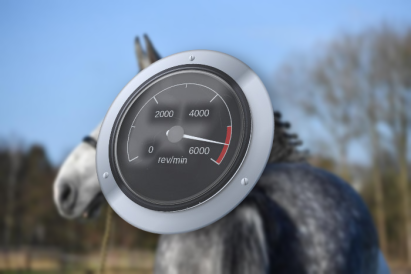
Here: 5500 rpm
